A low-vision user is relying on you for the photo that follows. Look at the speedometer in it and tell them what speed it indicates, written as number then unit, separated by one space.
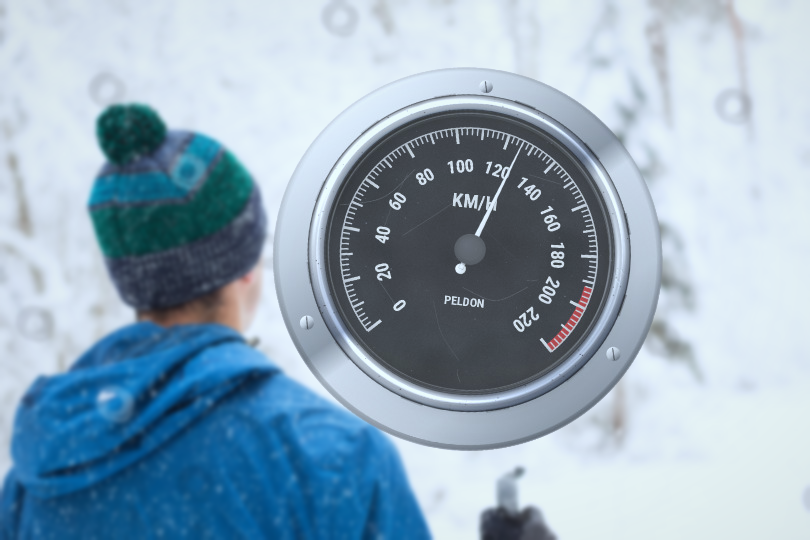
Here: 126 km/h
